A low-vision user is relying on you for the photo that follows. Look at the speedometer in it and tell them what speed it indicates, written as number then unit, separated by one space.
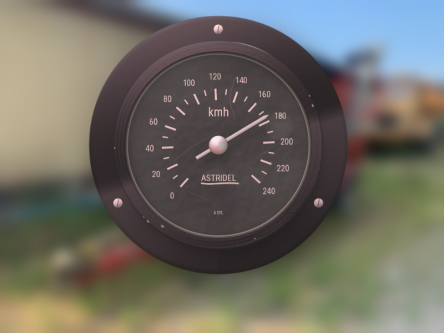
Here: 175 km/h
